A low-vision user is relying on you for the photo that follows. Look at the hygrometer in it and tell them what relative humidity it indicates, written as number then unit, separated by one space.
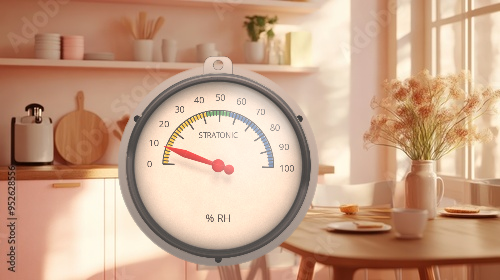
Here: 10 %
